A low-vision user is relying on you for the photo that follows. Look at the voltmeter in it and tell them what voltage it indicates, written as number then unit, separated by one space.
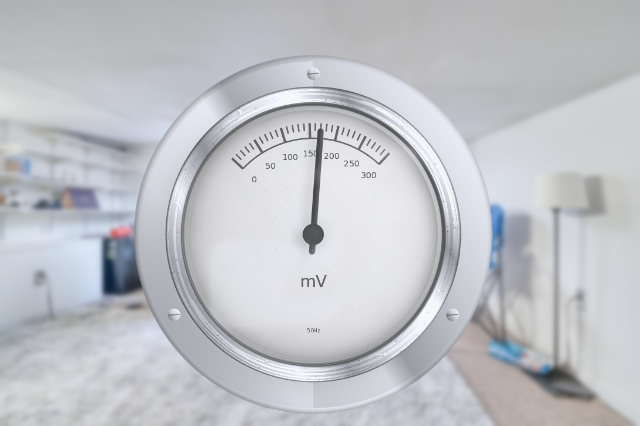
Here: 170 mV
